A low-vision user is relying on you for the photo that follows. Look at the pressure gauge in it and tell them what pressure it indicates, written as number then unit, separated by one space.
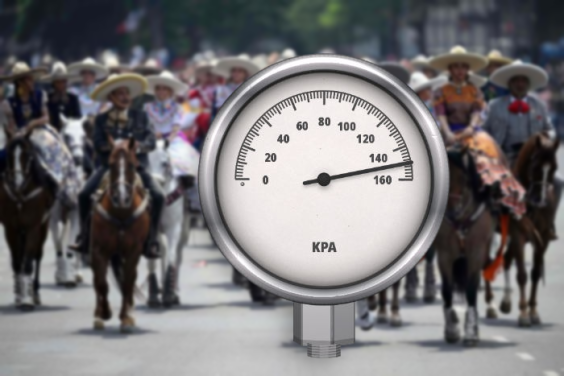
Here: 150 kPa
